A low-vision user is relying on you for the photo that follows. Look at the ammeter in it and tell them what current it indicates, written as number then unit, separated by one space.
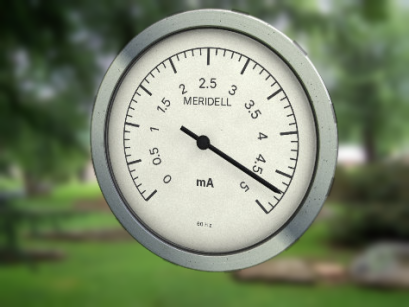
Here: 4.7 mA
